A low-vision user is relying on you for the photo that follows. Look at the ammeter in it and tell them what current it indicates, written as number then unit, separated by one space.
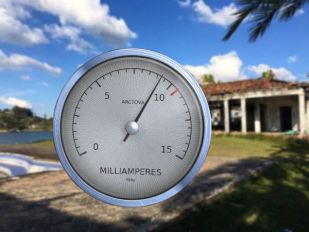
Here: 9.25 mA
